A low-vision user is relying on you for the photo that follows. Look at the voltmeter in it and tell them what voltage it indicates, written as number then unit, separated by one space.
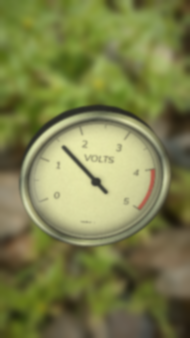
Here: 1.5 V
